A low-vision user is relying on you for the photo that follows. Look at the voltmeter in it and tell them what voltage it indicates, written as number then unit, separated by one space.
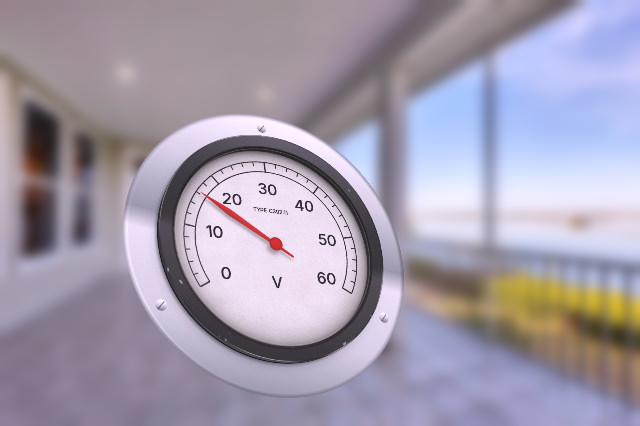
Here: 16 V
